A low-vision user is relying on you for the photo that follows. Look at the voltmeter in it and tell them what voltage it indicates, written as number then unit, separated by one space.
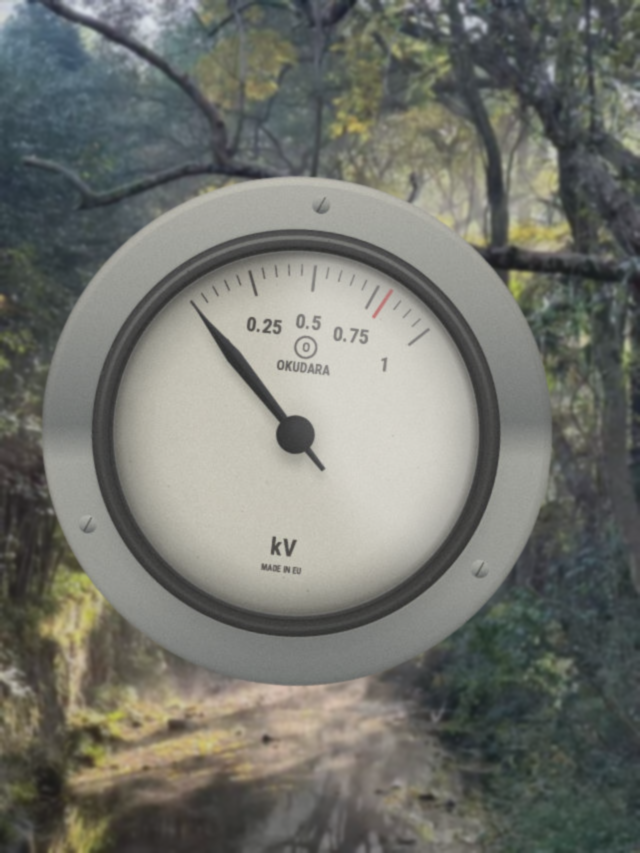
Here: 0 kV
